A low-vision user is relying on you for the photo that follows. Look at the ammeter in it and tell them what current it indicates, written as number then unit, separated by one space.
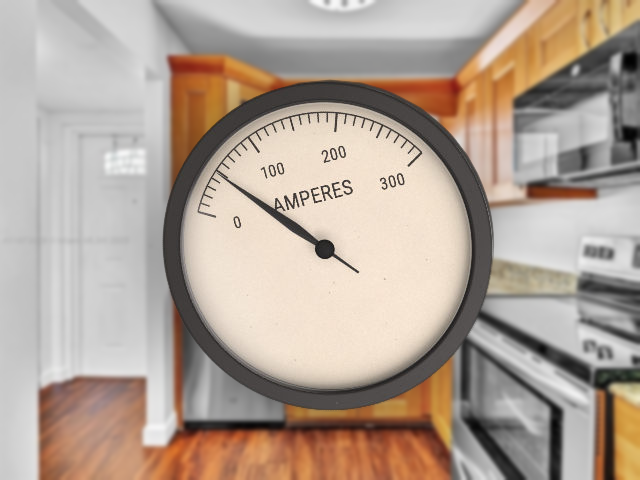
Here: 50 A
